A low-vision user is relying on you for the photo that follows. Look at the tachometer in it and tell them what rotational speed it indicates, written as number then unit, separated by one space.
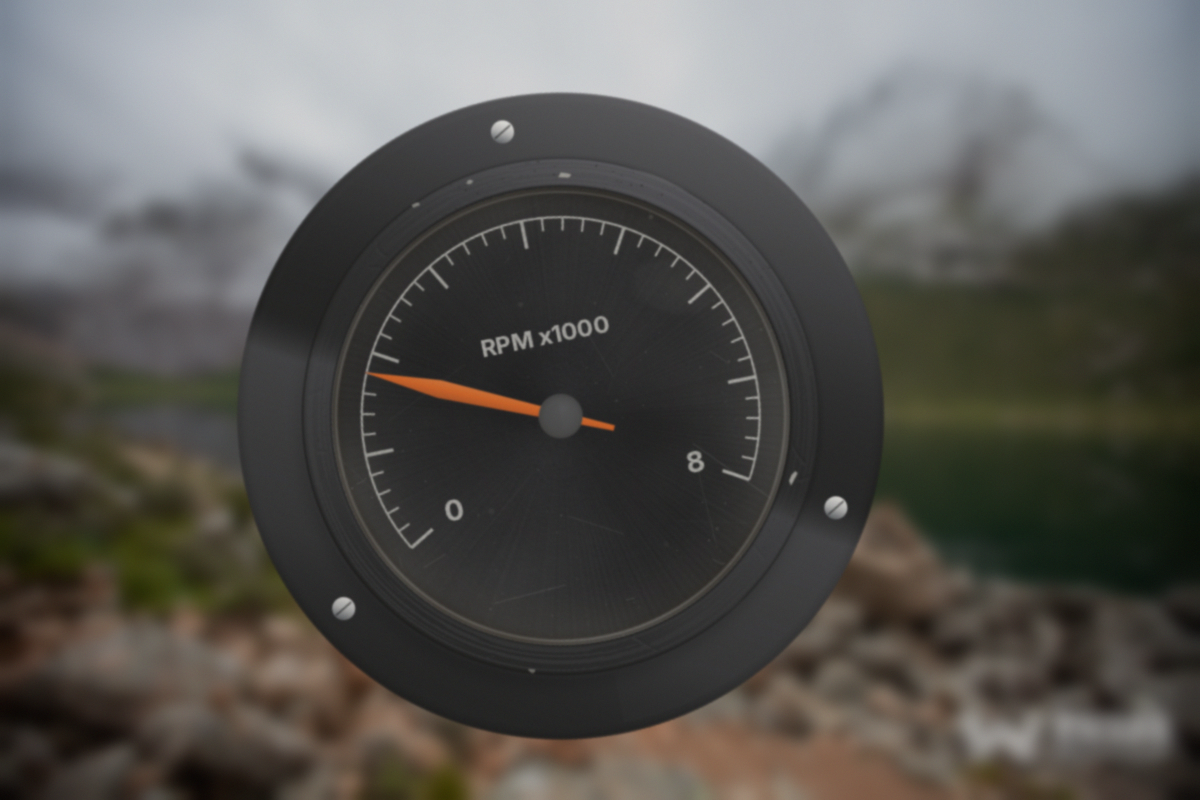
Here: 1800 rpm
